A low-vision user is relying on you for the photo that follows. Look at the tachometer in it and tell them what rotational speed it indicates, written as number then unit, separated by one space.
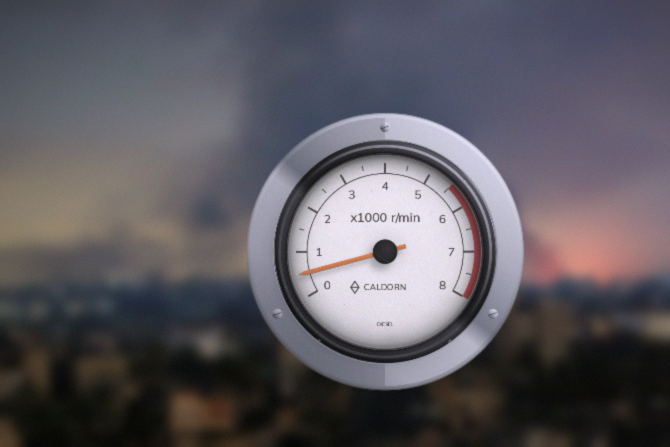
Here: 500 rpm
